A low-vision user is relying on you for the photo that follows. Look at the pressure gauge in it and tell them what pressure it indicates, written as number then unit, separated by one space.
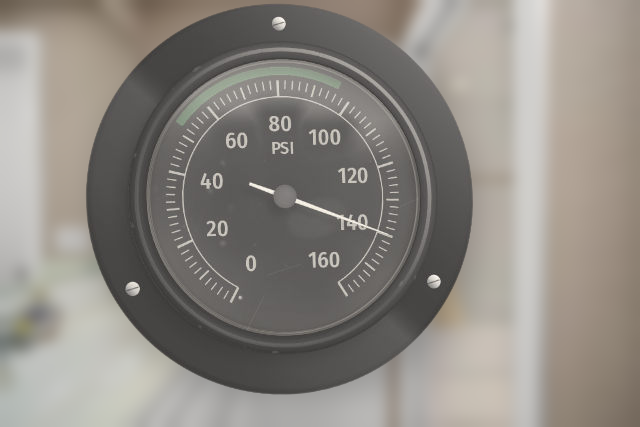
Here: 140 psi
